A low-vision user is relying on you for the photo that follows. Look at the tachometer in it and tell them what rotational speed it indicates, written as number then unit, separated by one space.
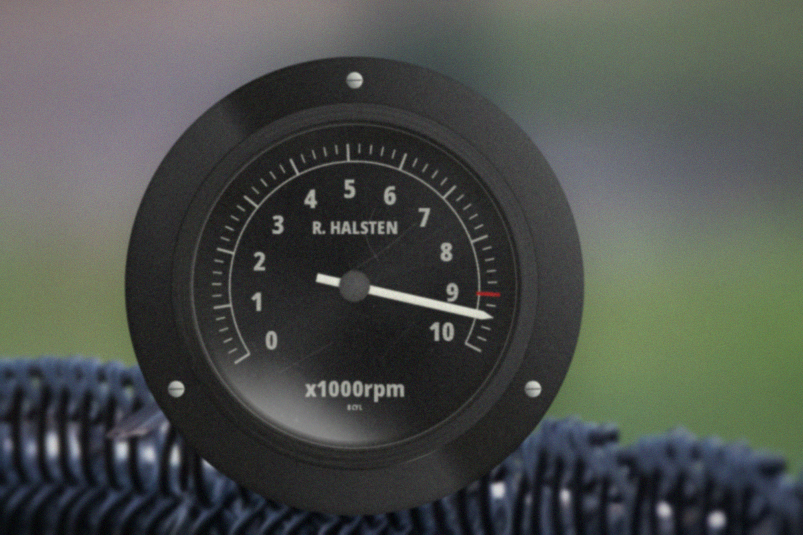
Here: 9400 rpm
